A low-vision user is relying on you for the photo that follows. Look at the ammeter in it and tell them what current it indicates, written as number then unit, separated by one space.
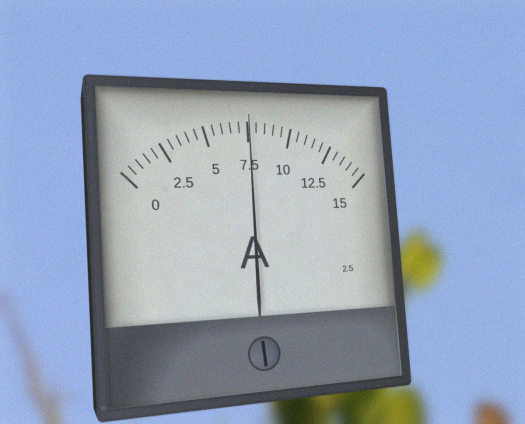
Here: 7.5 A
